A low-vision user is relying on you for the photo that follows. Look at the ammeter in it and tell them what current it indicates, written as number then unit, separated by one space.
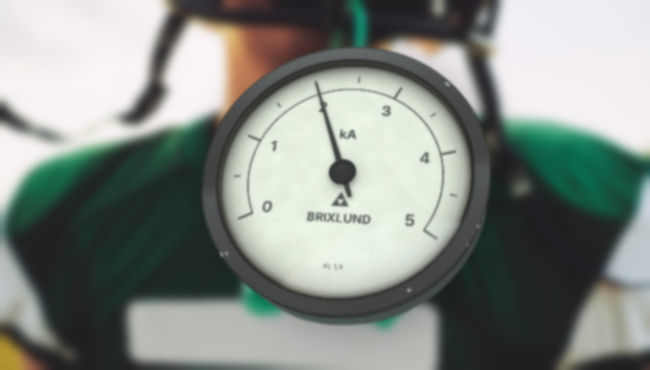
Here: 2 kA
